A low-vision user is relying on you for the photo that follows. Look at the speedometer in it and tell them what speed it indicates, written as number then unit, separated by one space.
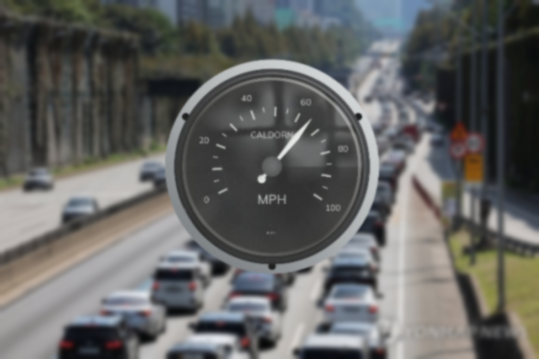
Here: 65 mph
